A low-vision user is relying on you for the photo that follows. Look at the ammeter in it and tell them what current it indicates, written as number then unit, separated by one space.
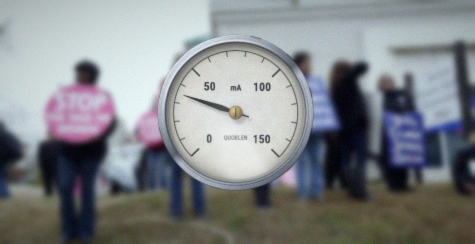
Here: 35 mA
